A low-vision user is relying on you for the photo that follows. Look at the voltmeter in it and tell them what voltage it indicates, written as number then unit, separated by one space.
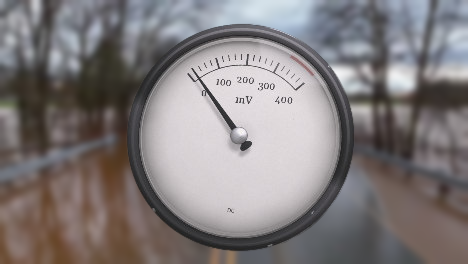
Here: 20 mV
